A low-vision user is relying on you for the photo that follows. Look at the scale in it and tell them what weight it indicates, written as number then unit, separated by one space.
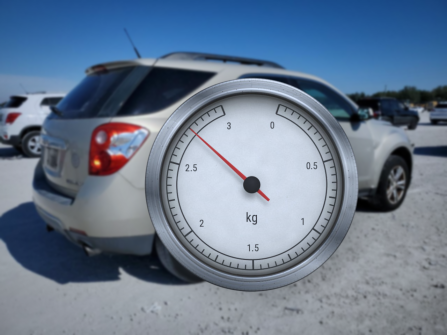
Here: 2.75 kg
